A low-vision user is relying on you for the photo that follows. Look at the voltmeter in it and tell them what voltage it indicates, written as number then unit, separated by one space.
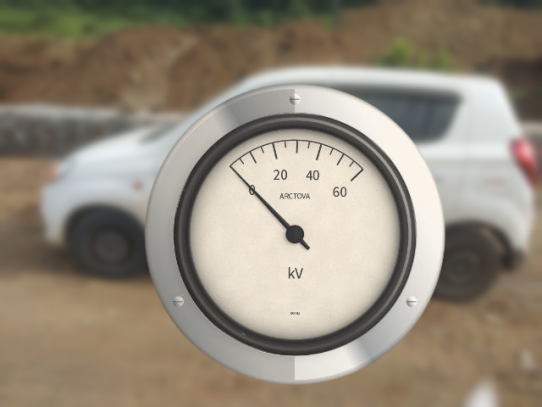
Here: 0 kV
